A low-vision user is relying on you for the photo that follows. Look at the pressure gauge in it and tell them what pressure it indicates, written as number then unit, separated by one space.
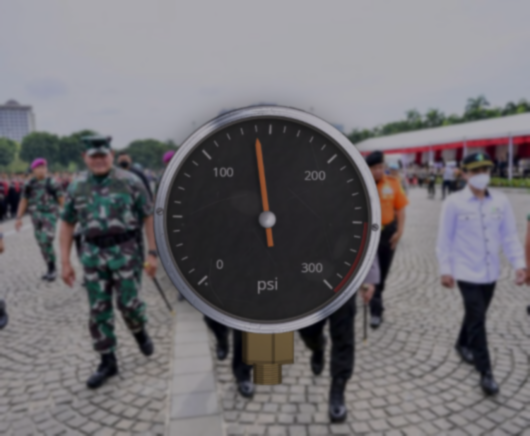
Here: 140 psi
